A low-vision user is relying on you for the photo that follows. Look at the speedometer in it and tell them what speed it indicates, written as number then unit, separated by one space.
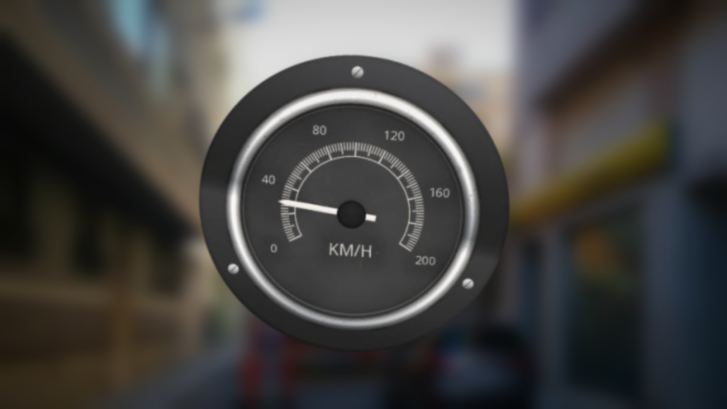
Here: 30 km/h
